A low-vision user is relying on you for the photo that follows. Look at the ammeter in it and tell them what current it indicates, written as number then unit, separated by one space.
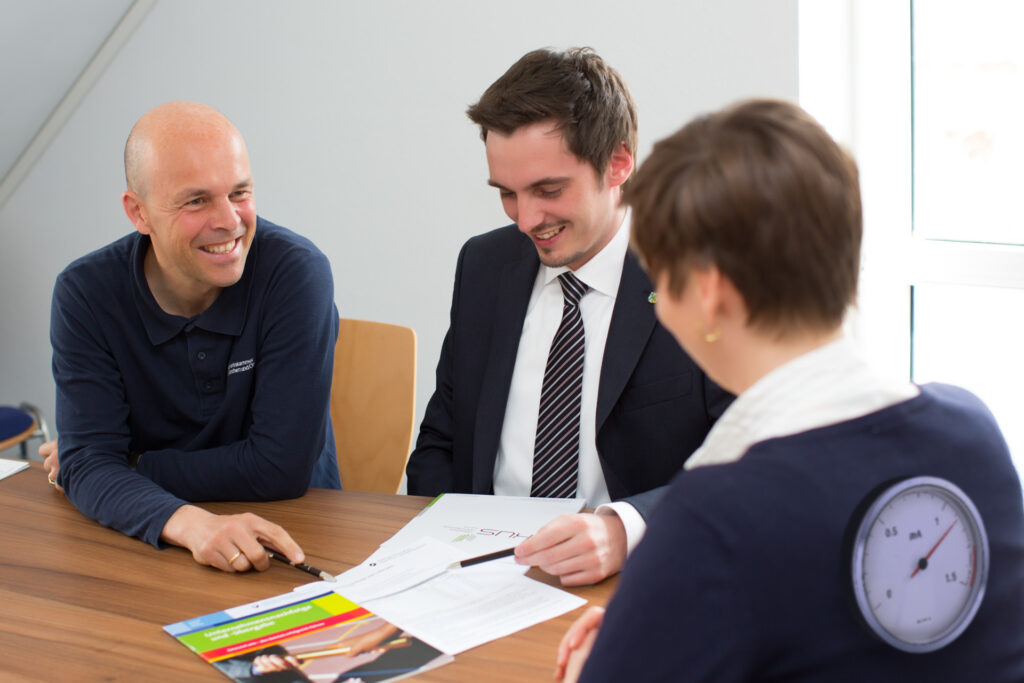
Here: 1.1 mA
